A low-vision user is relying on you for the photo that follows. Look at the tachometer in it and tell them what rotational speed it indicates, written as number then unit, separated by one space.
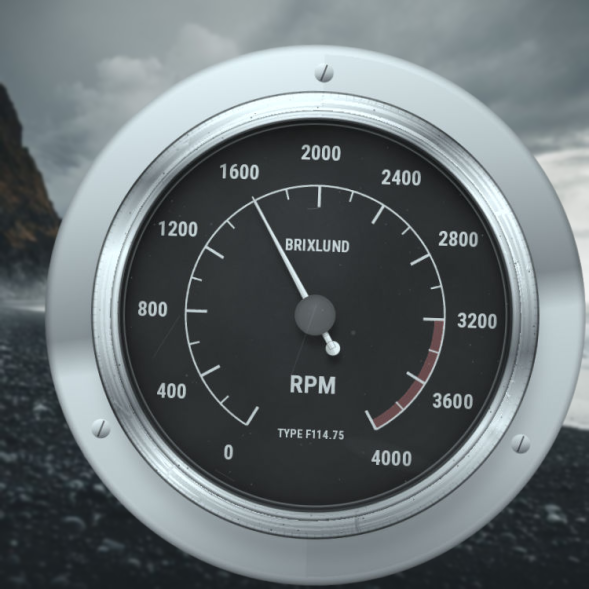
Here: 1600 rpm
